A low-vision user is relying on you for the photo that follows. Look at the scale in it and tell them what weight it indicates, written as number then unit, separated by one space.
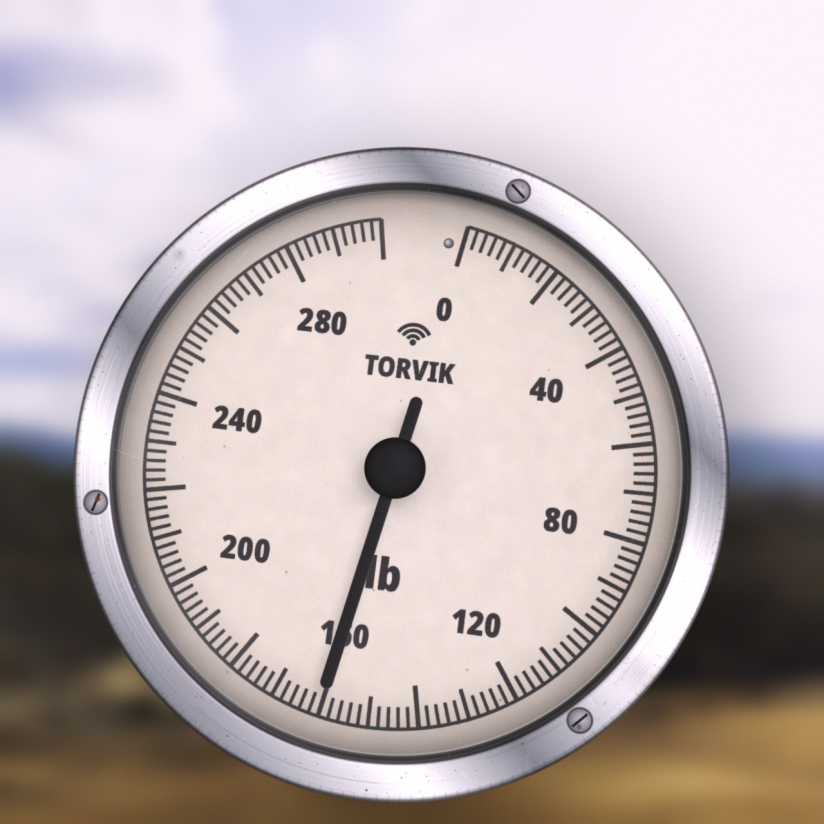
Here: 160 lb
